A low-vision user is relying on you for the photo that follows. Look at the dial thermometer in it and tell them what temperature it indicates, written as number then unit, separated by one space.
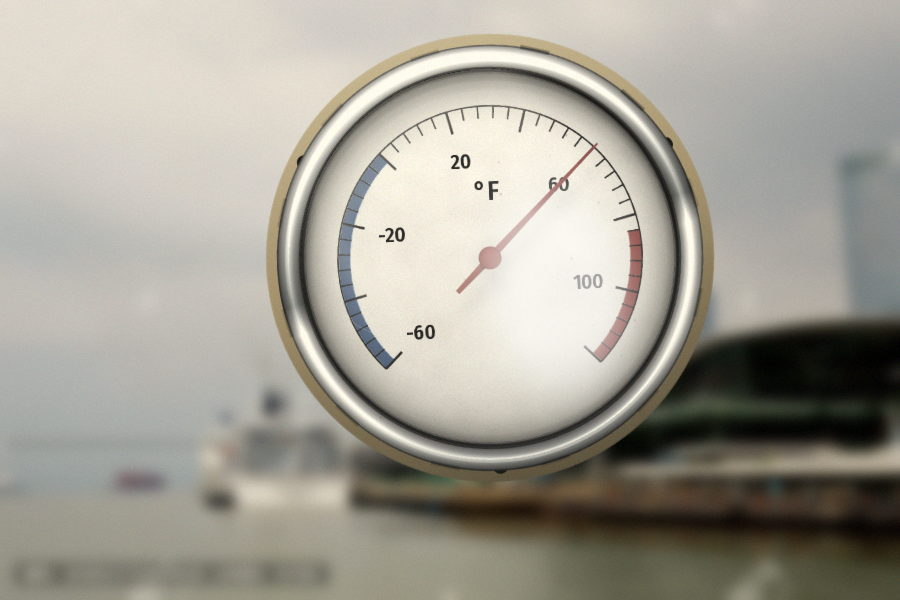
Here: 60 °F
